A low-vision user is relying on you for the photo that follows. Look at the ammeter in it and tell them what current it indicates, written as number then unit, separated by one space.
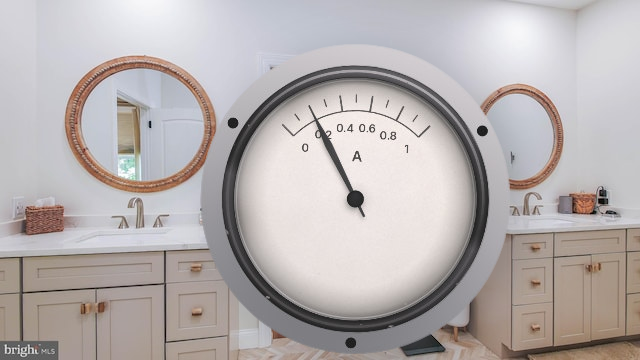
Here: 0.2 A
